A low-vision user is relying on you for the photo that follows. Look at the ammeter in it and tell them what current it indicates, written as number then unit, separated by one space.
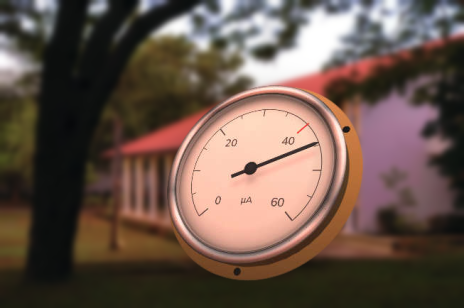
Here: 45 µA
